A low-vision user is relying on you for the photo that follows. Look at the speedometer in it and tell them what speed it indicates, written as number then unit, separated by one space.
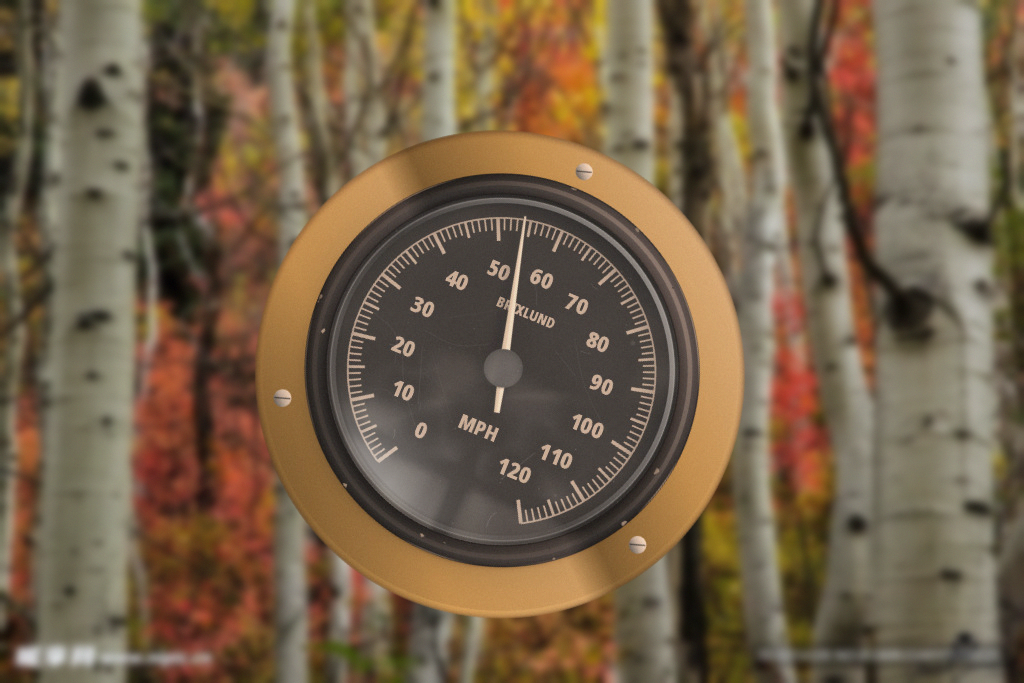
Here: 54 mph
